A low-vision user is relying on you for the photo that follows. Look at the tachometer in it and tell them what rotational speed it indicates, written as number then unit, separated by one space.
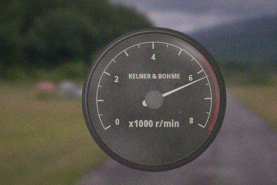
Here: 6250 rpm
